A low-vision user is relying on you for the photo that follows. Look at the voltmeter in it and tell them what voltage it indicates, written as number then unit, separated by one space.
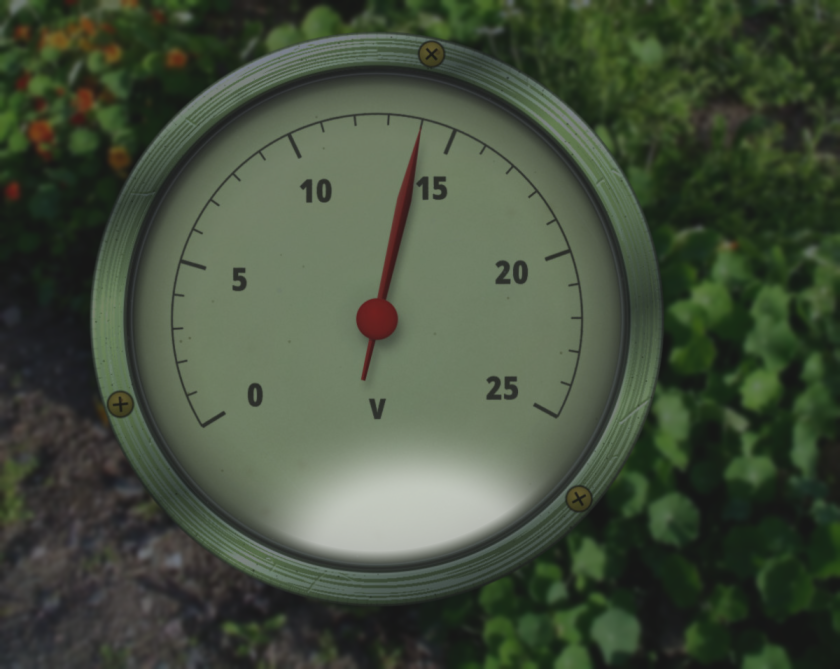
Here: 14 V
